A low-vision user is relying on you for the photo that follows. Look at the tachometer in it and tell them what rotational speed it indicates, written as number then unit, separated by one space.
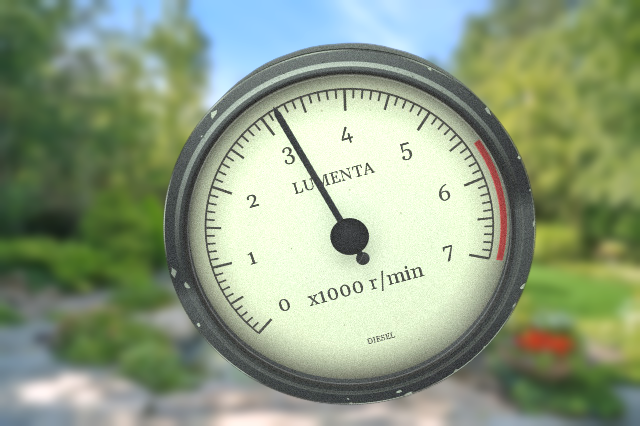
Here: 3200 rpm
